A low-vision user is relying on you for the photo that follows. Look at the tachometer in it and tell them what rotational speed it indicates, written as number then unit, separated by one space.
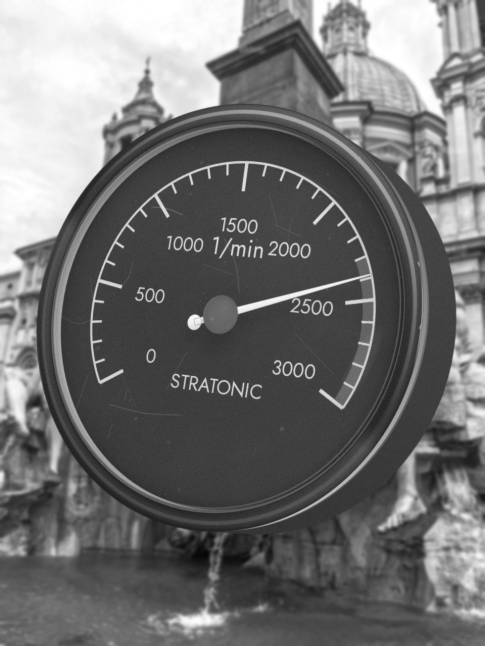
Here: 2400 rpm
